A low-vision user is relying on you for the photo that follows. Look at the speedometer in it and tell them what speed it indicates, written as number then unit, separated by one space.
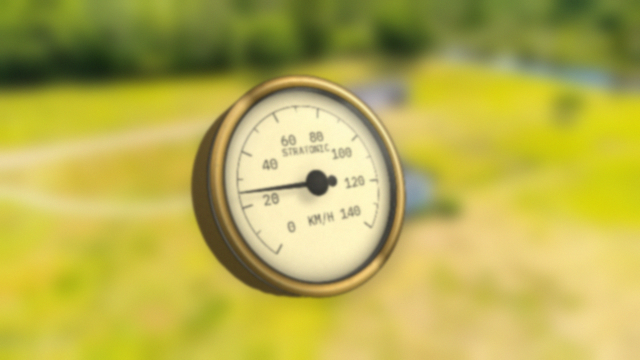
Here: 25 km/h
